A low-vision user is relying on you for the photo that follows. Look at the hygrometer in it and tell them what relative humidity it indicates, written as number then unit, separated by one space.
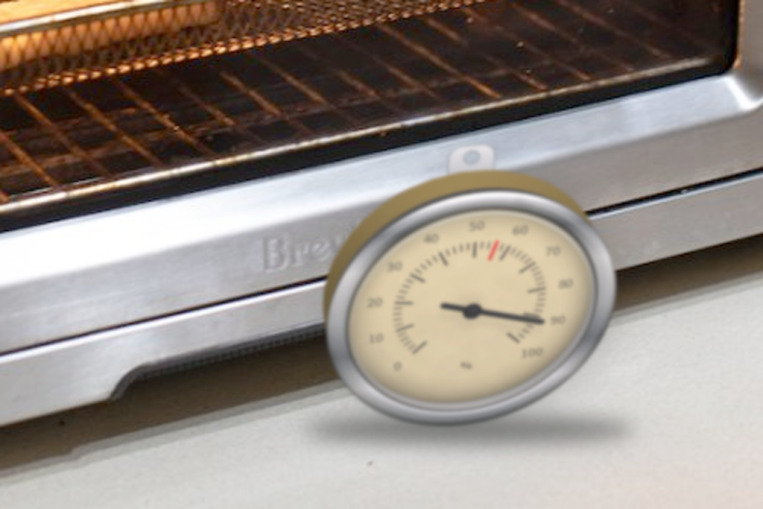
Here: 90 %
